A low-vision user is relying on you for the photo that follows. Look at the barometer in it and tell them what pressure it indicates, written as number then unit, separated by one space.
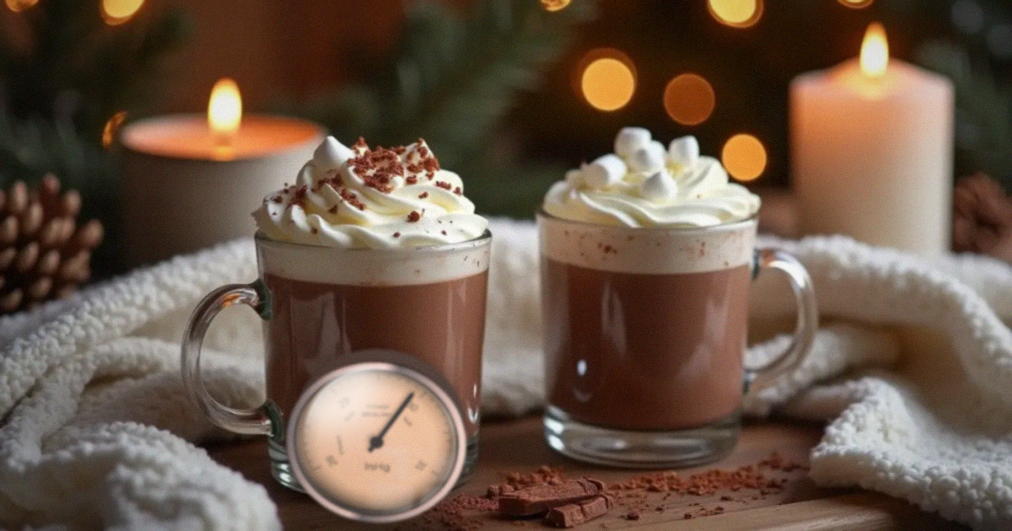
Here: 29.9 inHg
